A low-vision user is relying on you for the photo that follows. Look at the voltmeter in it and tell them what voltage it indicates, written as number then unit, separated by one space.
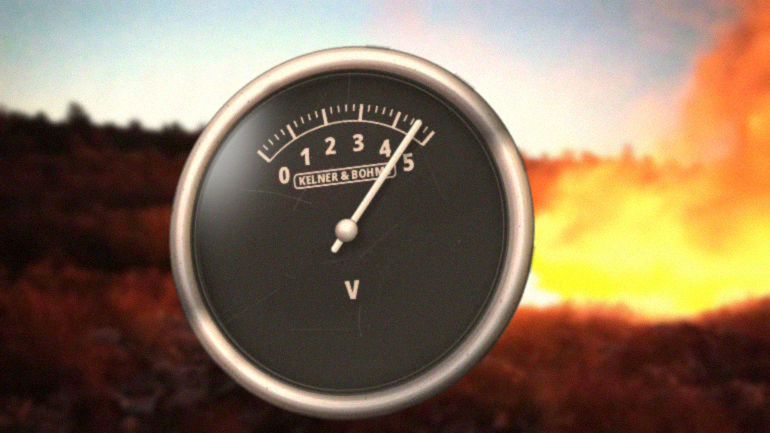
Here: 4.6 V
